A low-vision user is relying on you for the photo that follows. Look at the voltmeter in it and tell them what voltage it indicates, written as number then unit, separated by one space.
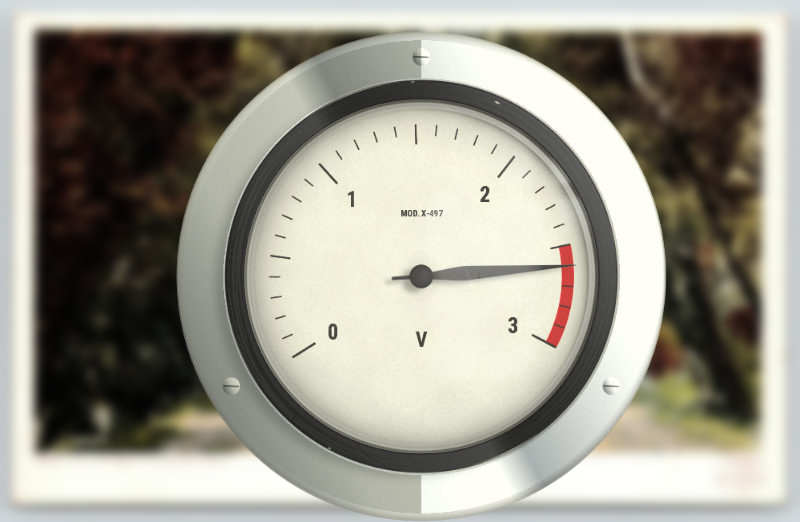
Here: 2.6 V
